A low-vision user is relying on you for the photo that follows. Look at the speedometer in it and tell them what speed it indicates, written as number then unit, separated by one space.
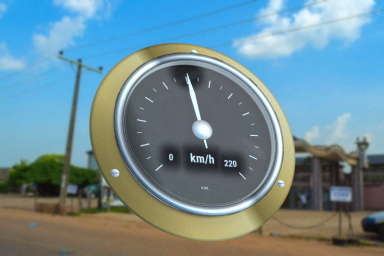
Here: 100 km/h
